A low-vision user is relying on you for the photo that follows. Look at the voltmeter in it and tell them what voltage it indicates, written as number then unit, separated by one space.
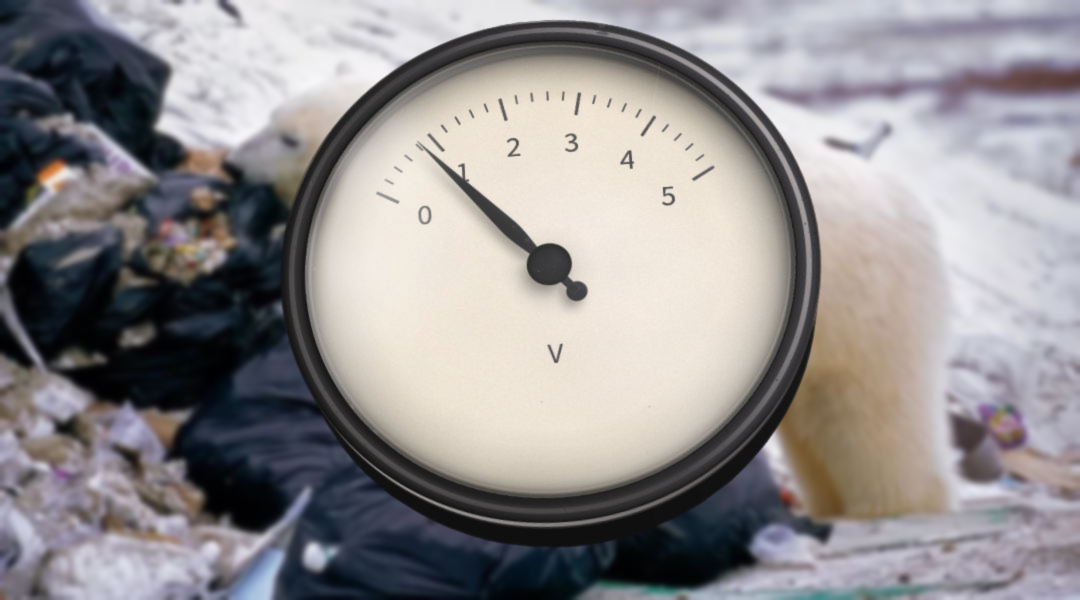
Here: 0.8 V
